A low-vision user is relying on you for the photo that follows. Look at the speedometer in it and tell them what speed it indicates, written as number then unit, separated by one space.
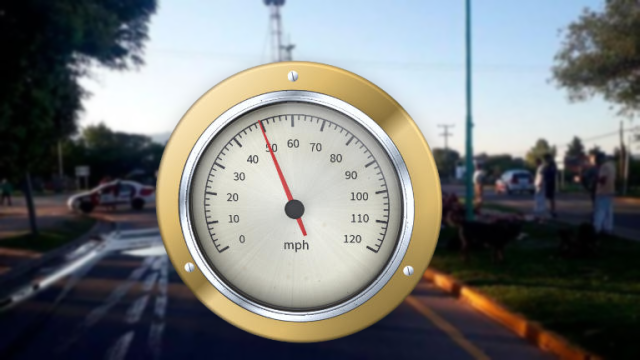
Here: 50 mph
